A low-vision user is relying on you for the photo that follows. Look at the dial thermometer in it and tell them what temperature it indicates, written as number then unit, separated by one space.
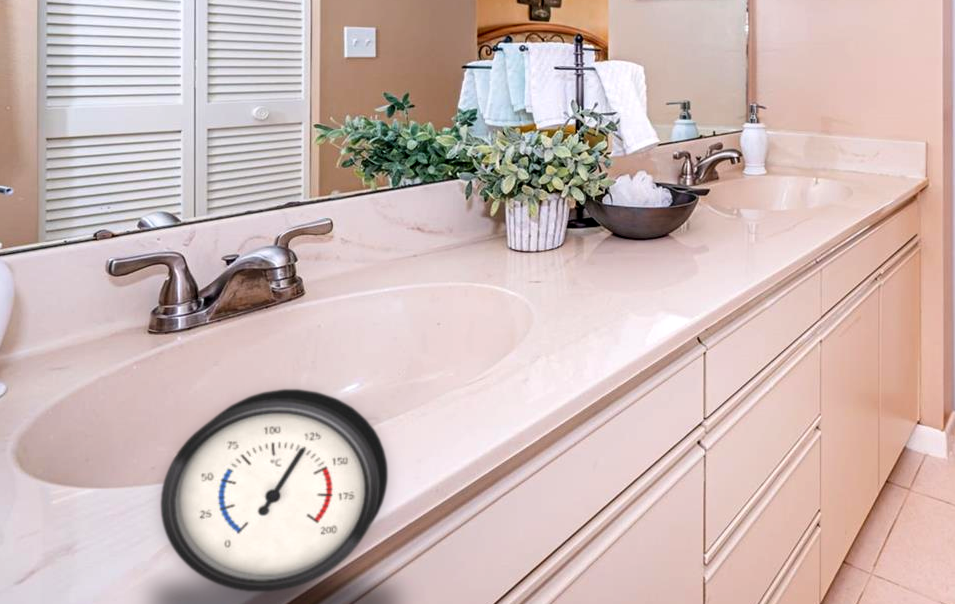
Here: 125 °C
